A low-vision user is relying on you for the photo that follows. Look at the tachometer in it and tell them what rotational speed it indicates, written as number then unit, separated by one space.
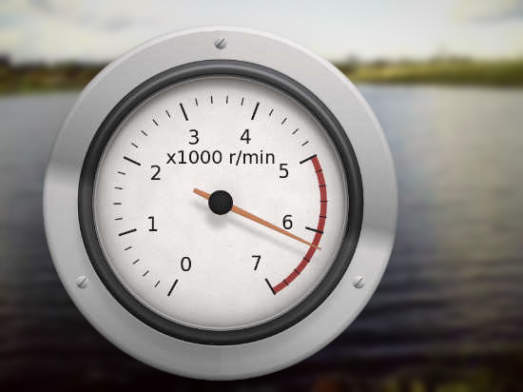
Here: 6200 rpm
